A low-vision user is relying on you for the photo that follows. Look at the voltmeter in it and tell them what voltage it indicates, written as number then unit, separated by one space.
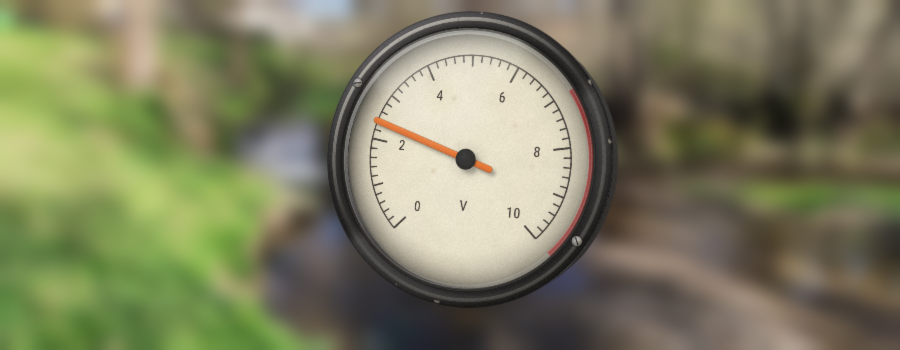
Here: 2.4 V
